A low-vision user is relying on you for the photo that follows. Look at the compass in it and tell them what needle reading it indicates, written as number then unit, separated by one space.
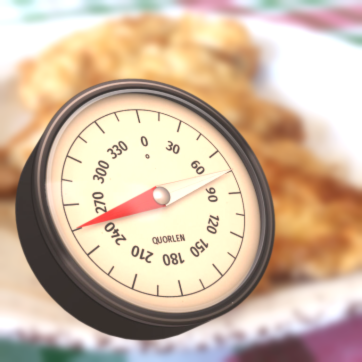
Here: 255 °
